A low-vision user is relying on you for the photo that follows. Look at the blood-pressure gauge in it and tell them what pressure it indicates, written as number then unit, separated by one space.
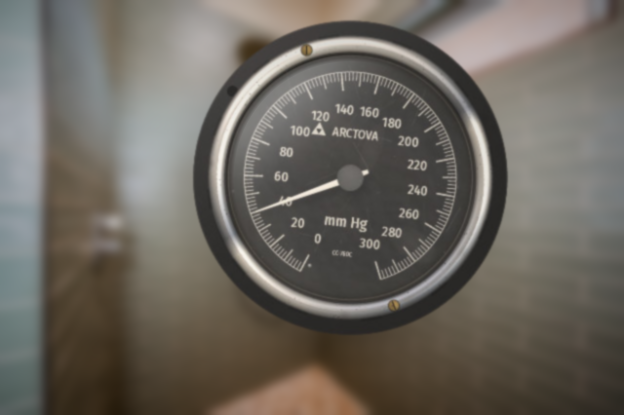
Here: 40 mmHg
